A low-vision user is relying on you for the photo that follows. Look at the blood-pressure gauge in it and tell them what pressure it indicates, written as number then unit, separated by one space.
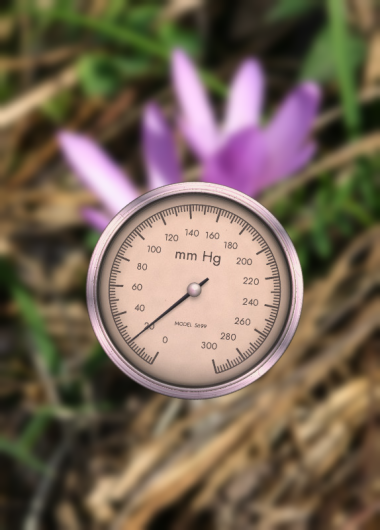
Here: 20 mmHg
